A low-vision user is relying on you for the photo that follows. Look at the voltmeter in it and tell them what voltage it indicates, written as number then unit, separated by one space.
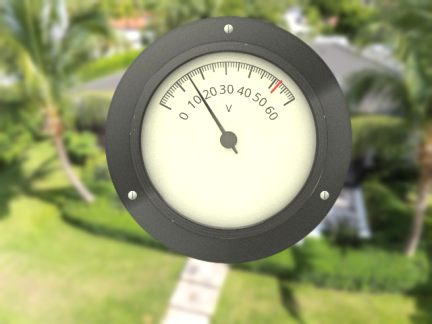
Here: 15 V
